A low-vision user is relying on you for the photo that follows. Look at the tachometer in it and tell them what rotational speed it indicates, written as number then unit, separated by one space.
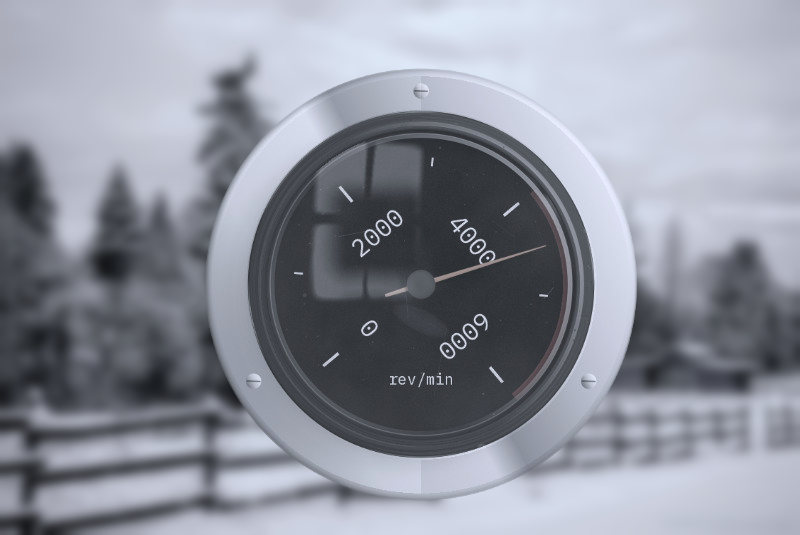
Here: 4500 rpm
